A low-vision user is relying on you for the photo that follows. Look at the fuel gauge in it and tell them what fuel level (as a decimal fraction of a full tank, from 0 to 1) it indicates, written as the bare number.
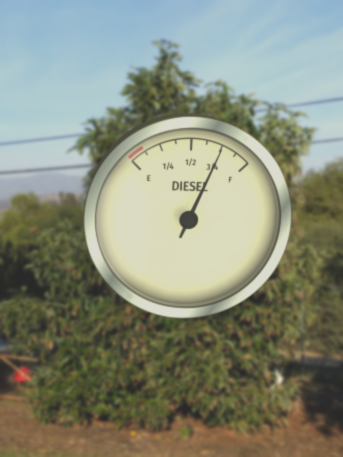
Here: 0.75
